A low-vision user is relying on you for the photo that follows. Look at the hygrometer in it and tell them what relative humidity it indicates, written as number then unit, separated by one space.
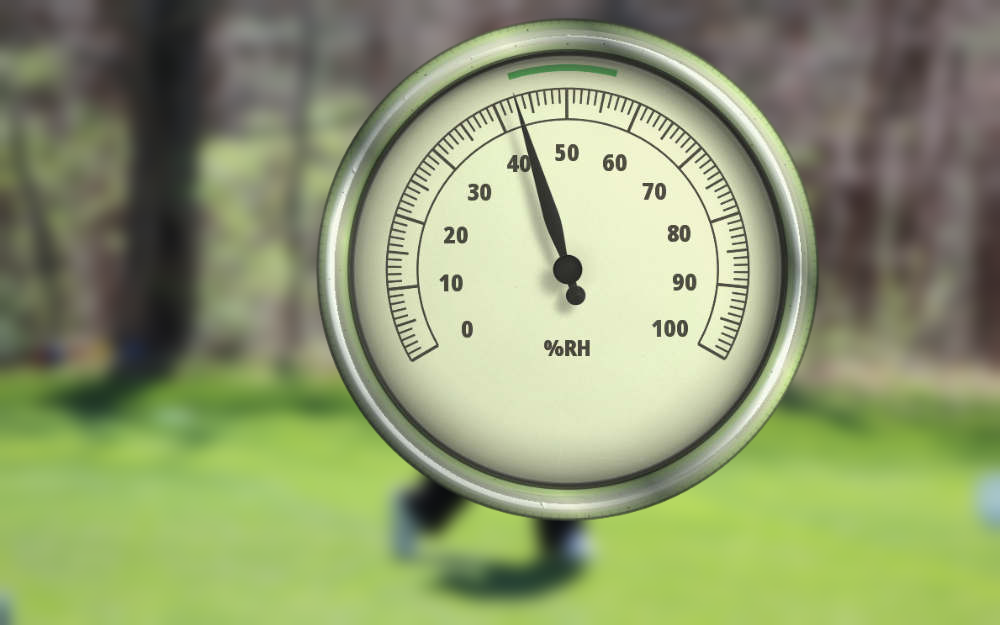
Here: 43 %
